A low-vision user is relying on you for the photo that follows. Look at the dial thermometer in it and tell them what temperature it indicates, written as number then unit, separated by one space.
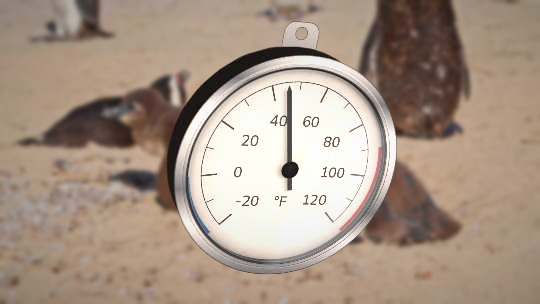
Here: 45 °F
